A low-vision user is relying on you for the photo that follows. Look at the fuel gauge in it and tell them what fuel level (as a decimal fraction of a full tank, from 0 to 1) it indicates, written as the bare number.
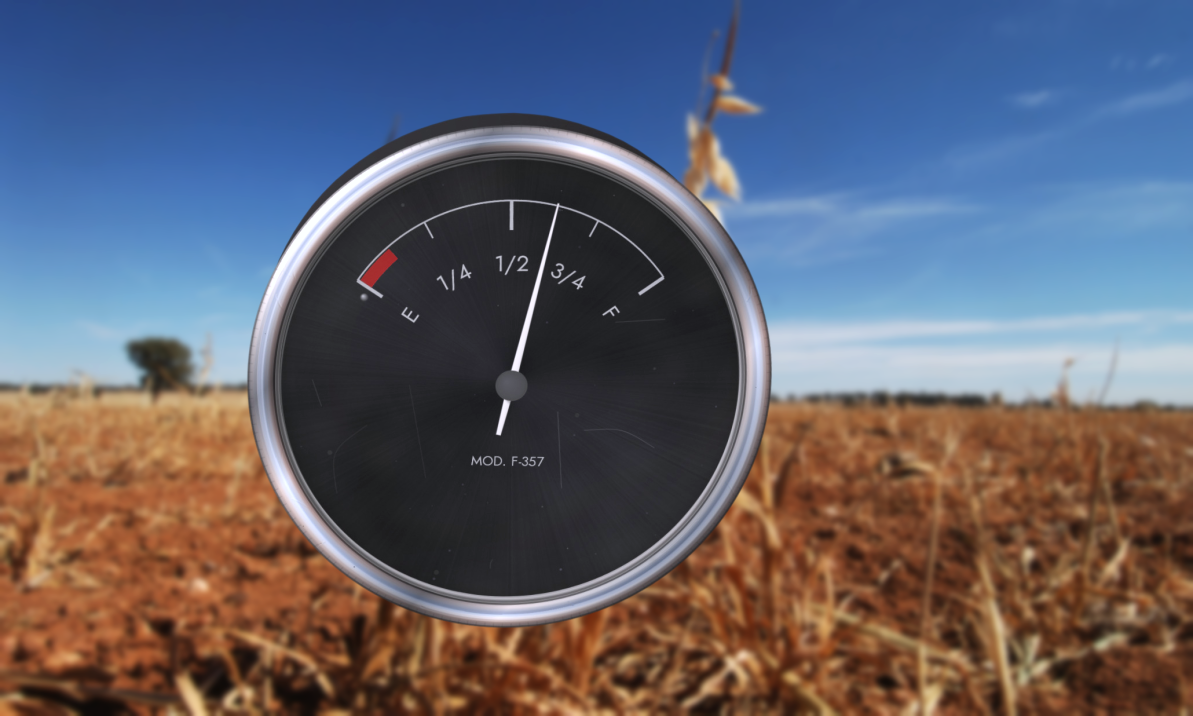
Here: 0.625
